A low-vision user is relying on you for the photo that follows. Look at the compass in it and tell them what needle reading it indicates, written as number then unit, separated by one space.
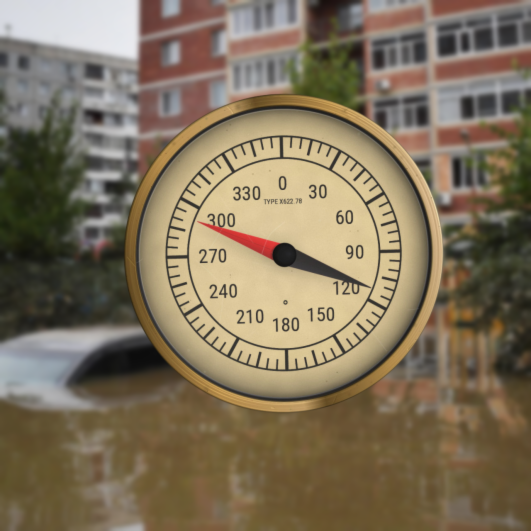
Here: 292.5 °
